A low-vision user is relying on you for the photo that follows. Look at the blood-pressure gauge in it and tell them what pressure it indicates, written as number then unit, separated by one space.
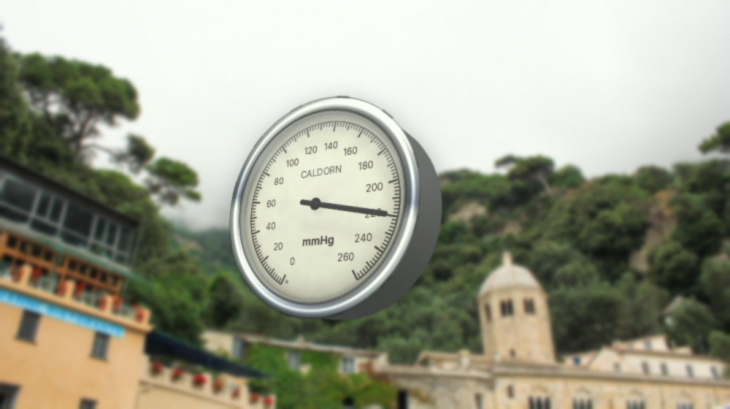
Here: 220 mmHg
